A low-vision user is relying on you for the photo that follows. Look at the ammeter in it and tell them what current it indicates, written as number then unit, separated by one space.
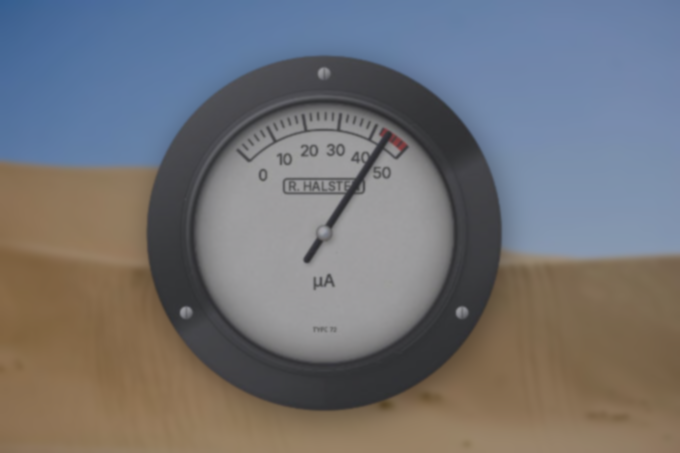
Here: 44 µA
